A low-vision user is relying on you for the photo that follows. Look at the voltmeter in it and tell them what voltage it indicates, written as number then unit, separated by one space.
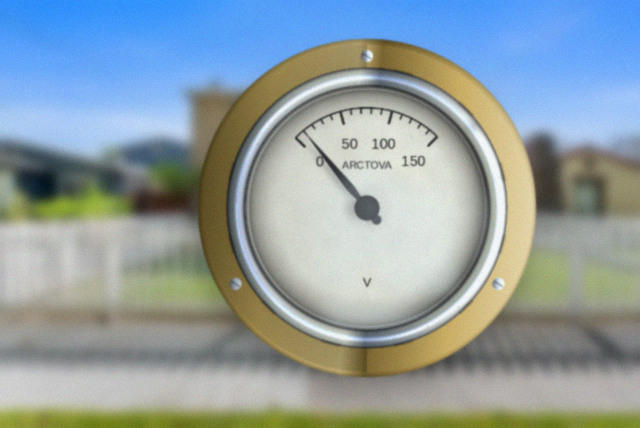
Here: 10 V
